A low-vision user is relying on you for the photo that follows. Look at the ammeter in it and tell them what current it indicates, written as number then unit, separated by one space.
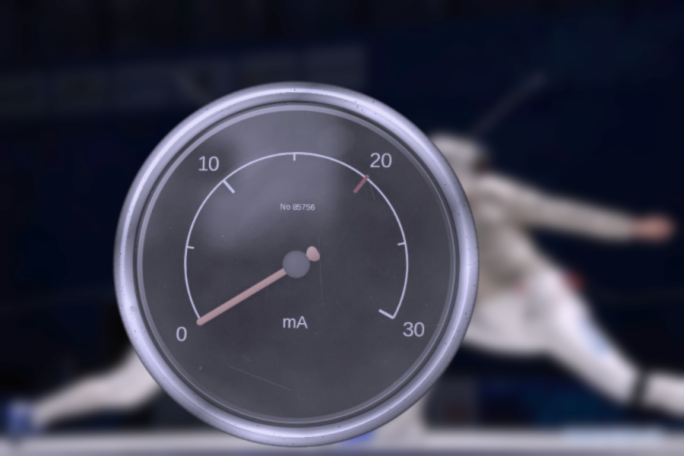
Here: 0 mA
